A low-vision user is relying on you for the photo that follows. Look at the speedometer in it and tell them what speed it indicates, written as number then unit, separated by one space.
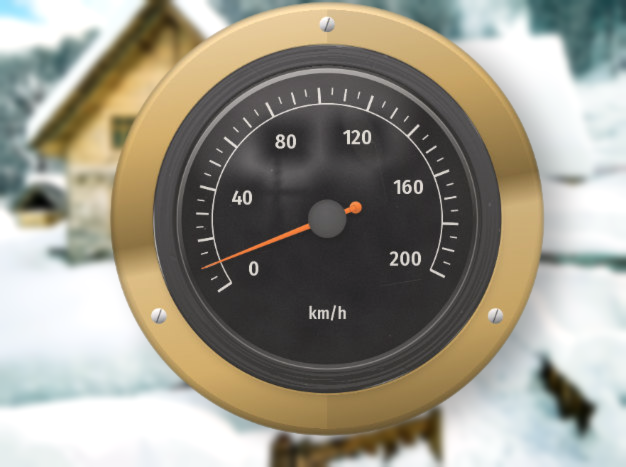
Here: 10 km/h
